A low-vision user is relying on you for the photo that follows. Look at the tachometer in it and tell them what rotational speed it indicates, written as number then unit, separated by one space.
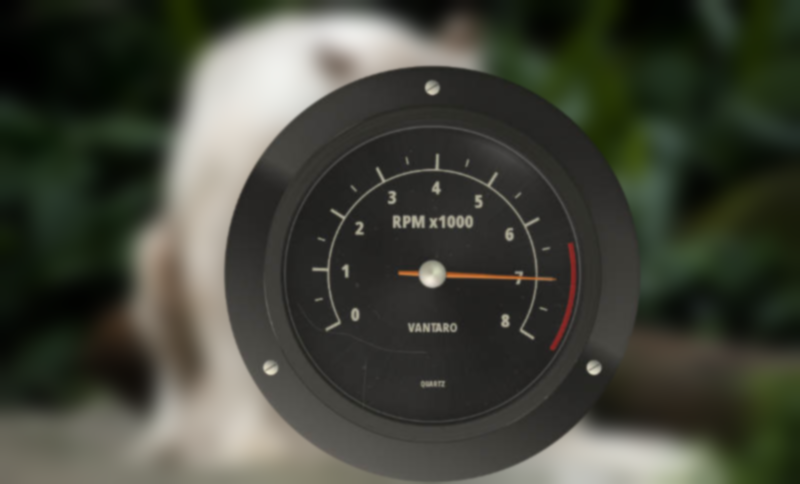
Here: 7000 rpm
